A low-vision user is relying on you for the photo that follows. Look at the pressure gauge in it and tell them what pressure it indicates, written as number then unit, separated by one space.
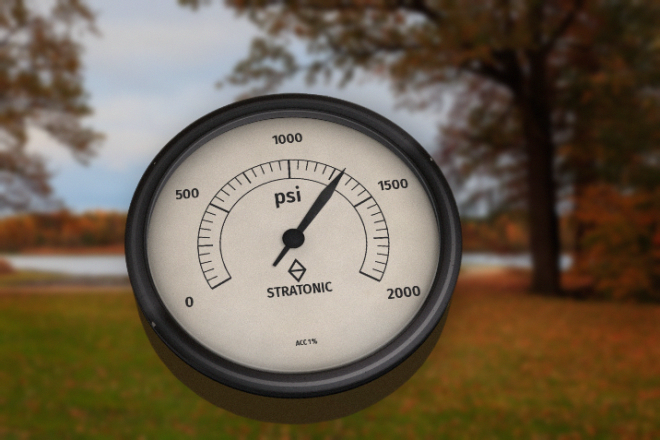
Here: 1300 psi
